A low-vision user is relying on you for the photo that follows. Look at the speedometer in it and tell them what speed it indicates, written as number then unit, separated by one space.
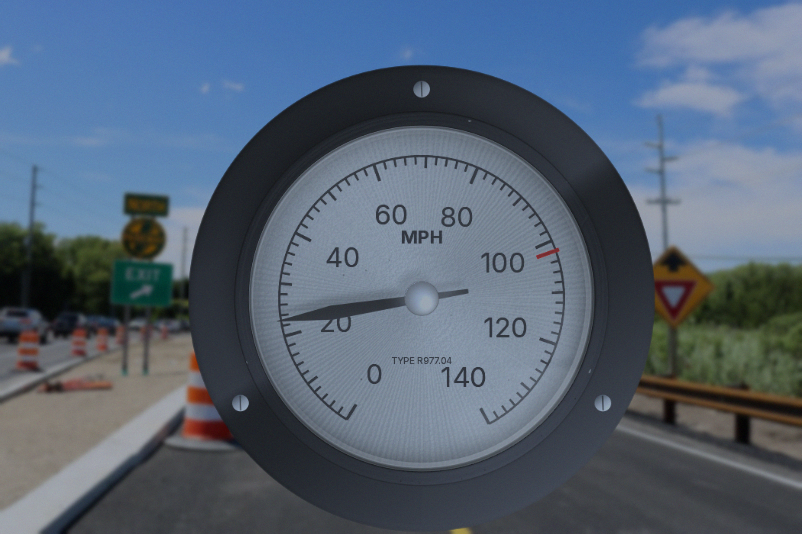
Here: 23 mph
